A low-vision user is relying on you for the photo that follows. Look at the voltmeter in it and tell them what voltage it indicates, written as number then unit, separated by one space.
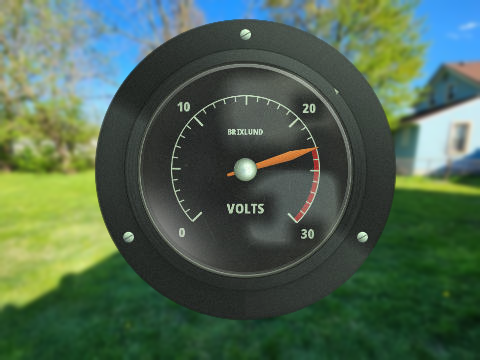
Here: 23 V
